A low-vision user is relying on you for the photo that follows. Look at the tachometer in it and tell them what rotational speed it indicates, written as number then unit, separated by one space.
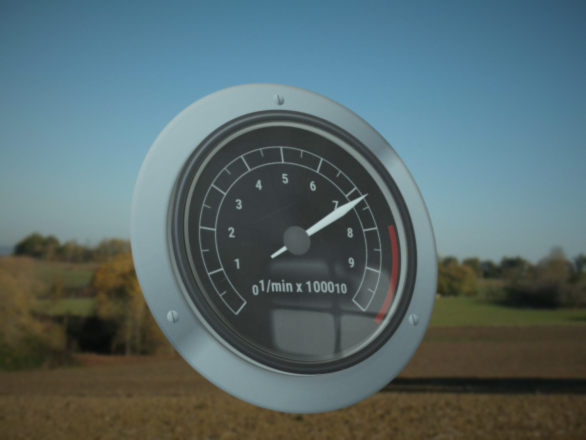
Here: 7250 rpm
